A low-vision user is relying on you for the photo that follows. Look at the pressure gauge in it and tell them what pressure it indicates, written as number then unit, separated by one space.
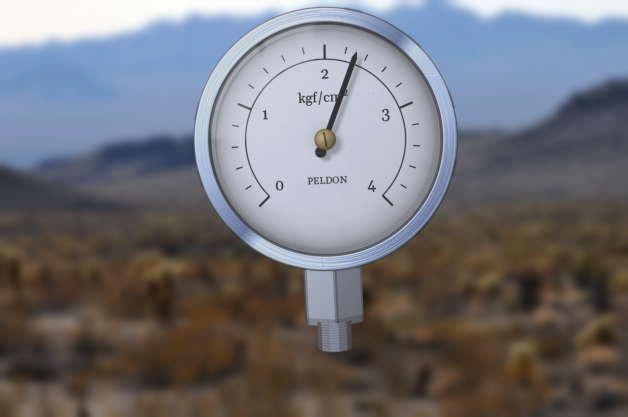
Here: 2.3 kg/cm²
